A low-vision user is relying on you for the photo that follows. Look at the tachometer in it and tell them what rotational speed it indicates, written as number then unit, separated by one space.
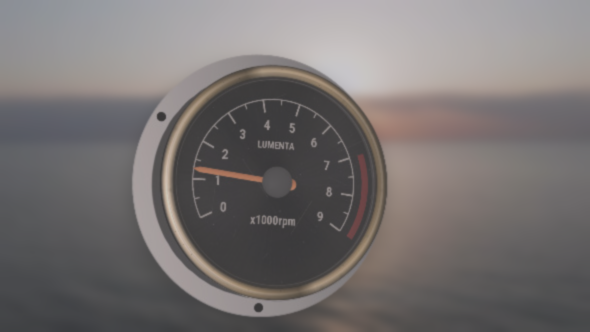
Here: 1250 rpm
